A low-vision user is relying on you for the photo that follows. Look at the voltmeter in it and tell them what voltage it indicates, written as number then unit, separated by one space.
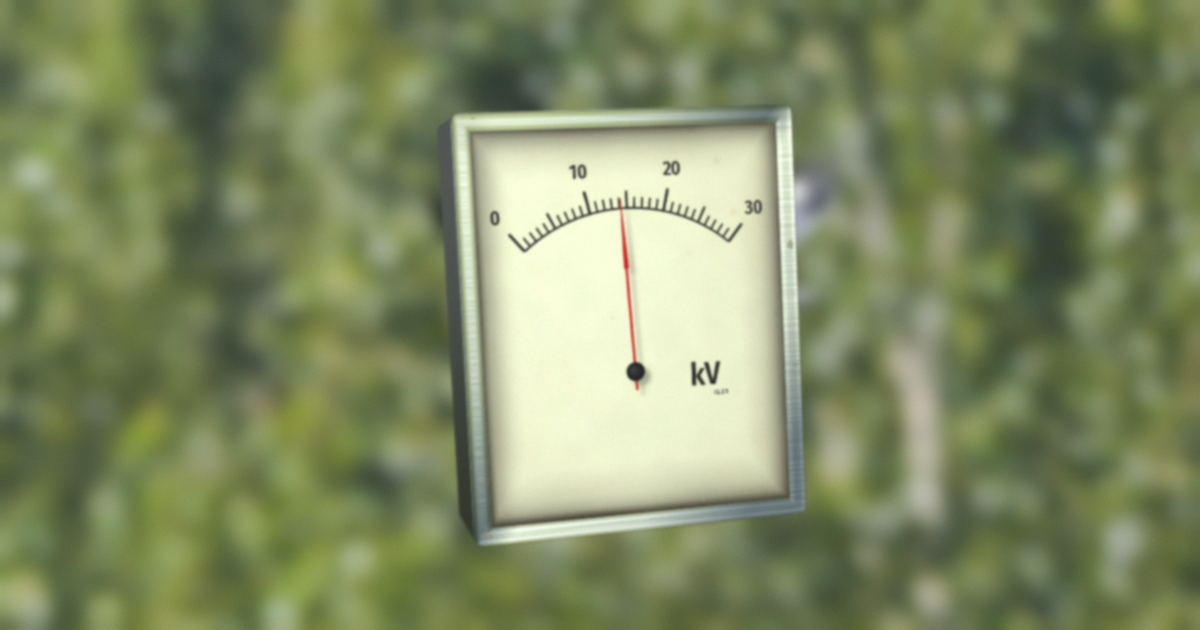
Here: 14 kV
